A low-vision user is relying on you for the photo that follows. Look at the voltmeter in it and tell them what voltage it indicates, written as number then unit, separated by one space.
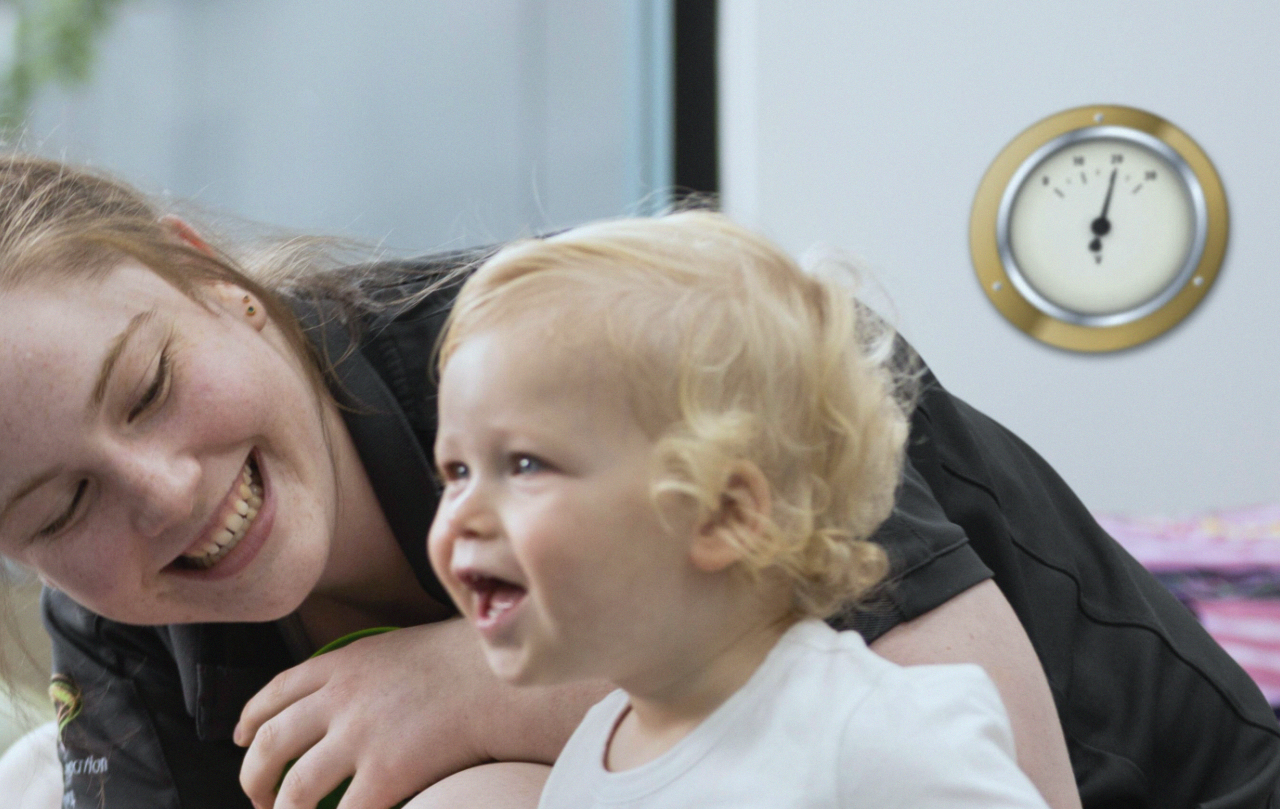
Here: 20 V
